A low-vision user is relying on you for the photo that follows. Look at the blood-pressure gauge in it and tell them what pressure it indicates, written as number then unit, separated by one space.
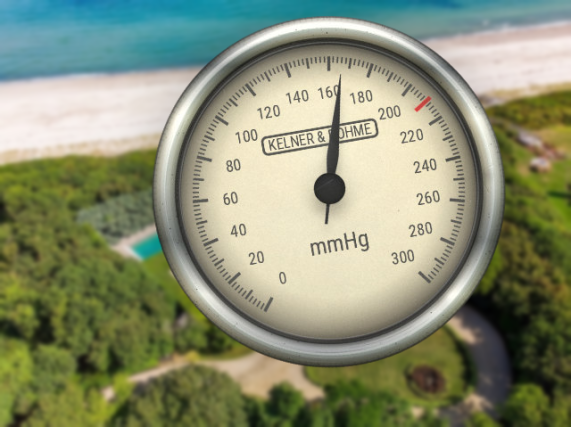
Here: 166 mmHg
